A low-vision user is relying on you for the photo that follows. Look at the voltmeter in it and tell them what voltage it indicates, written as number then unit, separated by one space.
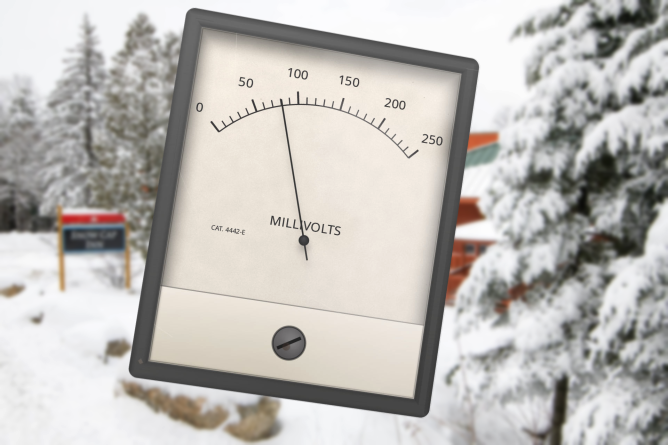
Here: 80 mV
